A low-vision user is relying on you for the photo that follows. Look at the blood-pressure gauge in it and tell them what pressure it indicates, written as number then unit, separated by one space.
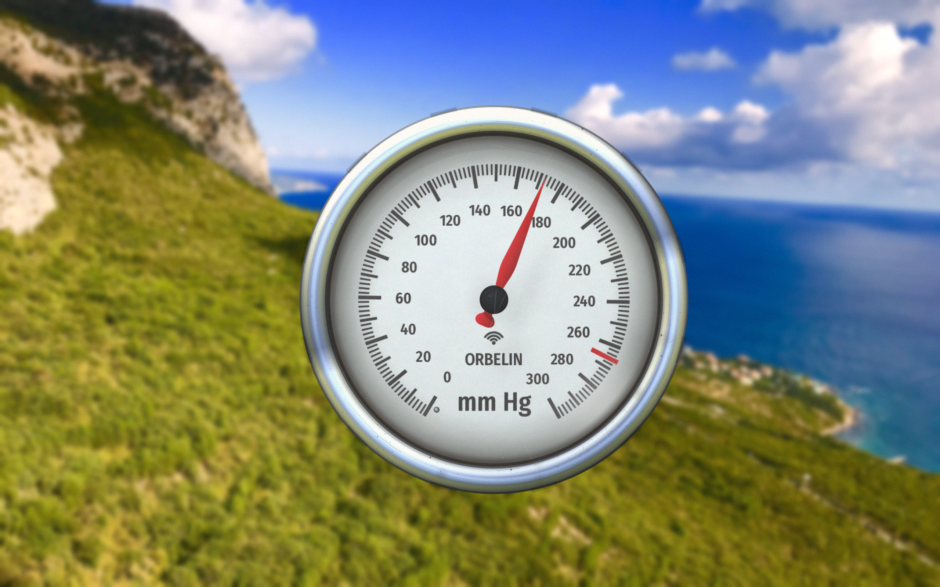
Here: 172 mmHg
